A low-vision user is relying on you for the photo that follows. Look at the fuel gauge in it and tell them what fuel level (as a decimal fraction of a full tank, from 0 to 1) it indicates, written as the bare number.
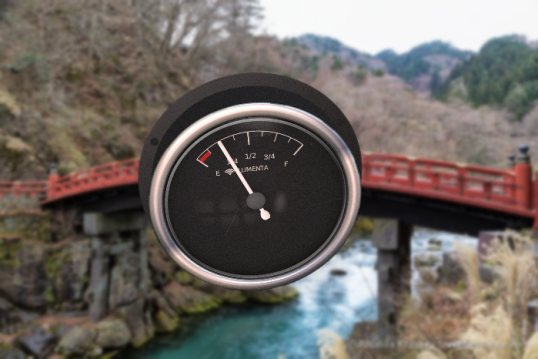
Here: 0.25
